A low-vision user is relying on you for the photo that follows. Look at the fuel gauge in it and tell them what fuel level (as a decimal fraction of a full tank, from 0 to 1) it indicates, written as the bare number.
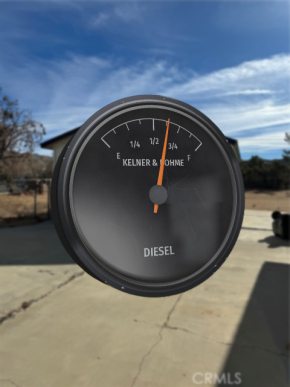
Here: 0.625
